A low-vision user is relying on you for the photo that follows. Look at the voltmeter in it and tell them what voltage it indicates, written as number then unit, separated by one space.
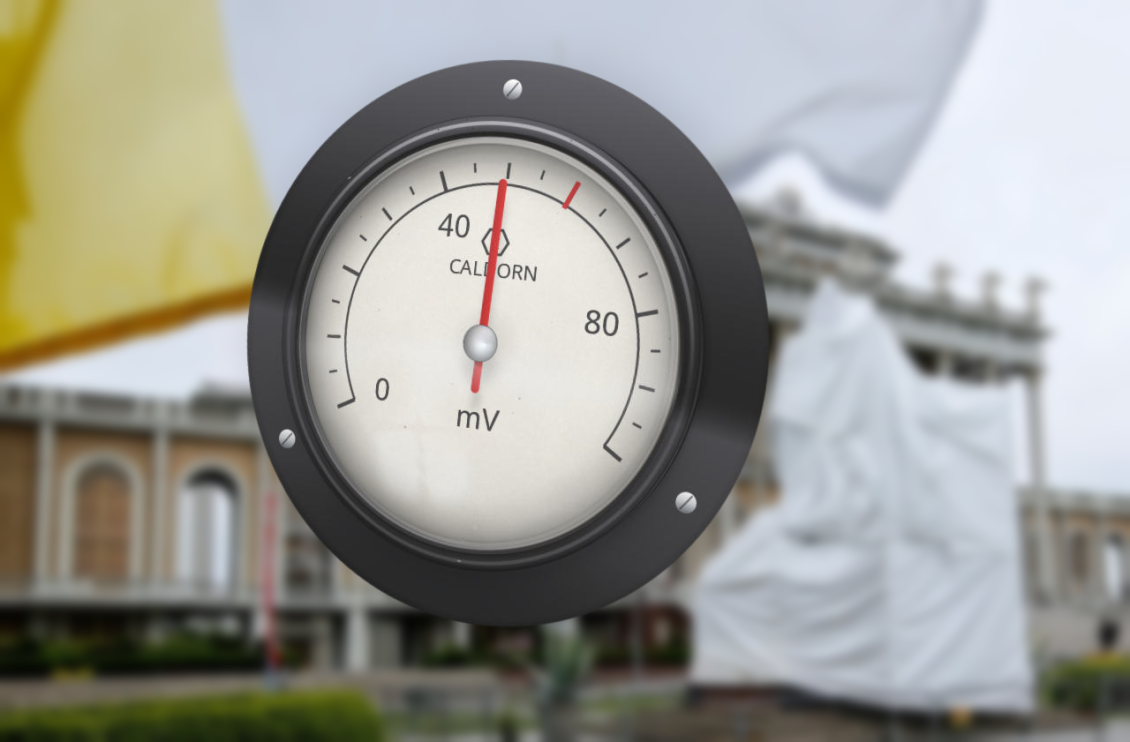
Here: 50 mV
